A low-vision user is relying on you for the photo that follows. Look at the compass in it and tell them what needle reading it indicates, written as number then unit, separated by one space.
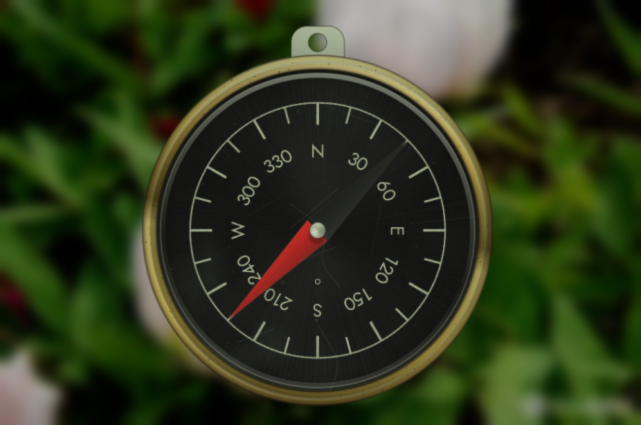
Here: 225 °
